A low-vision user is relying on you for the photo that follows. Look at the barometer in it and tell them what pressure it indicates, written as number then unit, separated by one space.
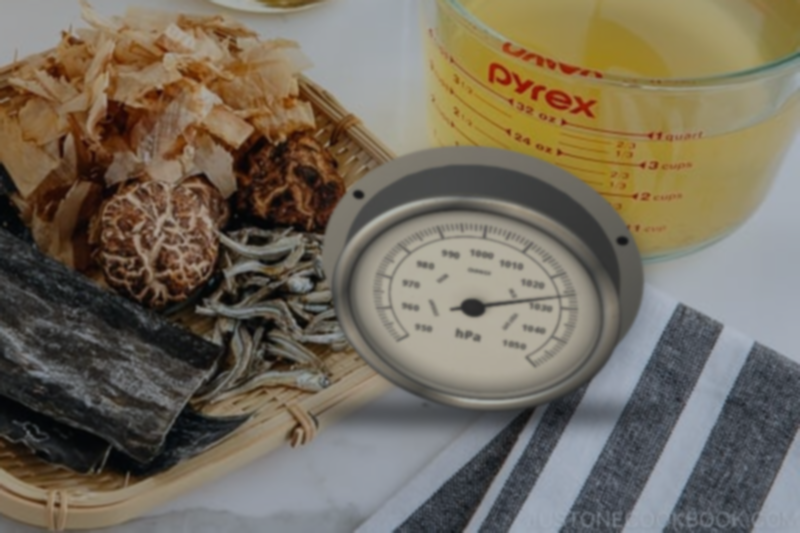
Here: 1025 hPa
